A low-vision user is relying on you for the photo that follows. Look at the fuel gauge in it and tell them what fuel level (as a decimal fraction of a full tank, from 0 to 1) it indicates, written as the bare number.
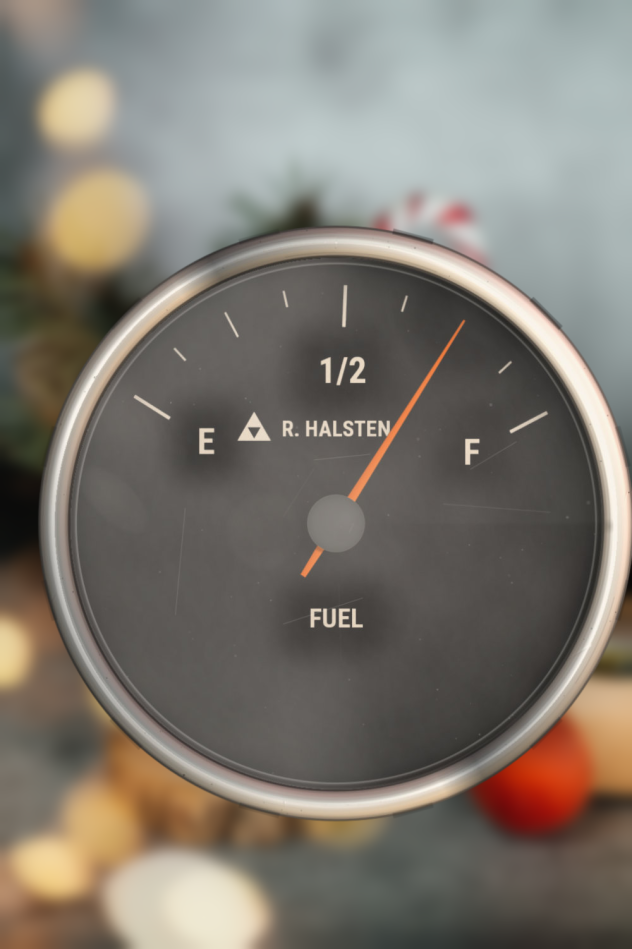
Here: 0.75
